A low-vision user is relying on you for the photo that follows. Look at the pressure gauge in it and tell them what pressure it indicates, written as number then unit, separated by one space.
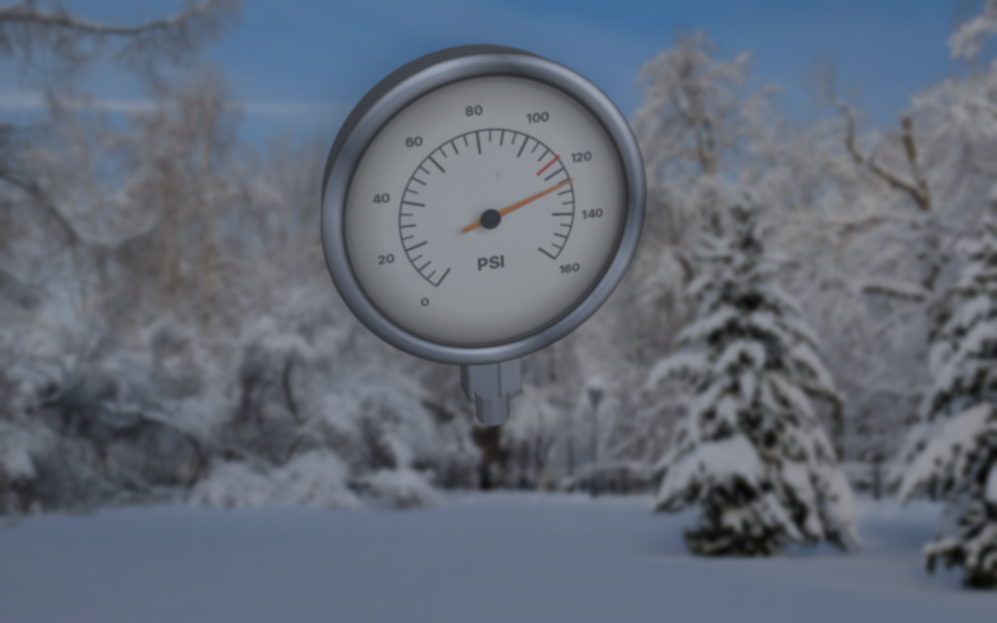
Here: 125 psi
